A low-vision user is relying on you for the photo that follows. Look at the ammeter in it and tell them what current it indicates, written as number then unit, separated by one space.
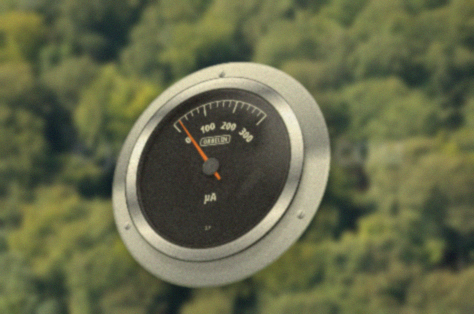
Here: 20 µA
